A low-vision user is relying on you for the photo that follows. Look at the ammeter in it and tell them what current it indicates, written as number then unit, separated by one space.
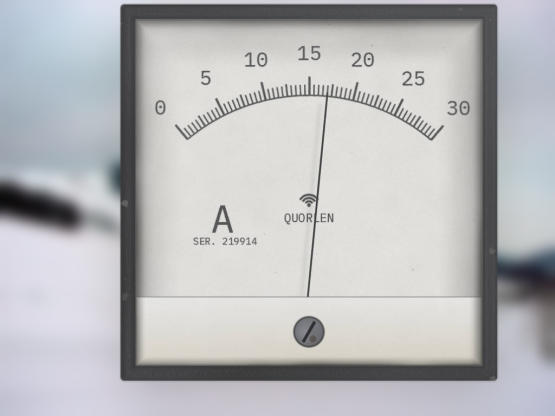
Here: 17 A
